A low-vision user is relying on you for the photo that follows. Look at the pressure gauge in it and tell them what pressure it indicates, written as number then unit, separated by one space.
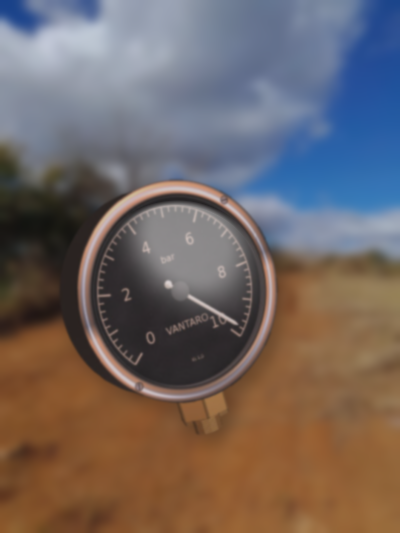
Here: 9.8 bar
